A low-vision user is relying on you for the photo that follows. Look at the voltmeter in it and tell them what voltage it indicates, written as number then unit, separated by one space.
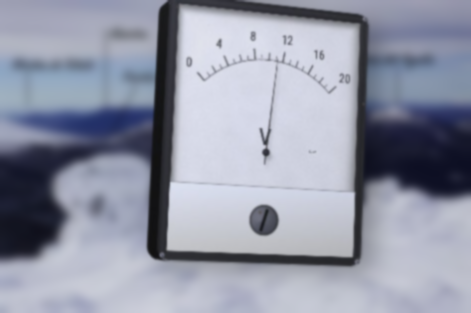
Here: 11 V
